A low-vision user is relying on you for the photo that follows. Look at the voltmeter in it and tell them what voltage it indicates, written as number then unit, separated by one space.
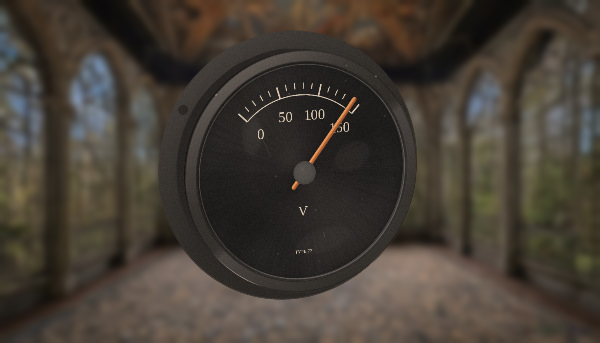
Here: 140 V
